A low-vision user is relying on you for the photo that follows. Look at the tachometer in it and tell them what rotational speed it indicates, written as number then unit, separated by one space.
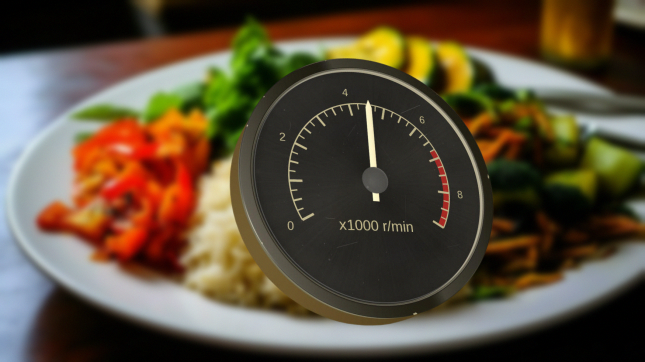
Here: 4500 rpm
